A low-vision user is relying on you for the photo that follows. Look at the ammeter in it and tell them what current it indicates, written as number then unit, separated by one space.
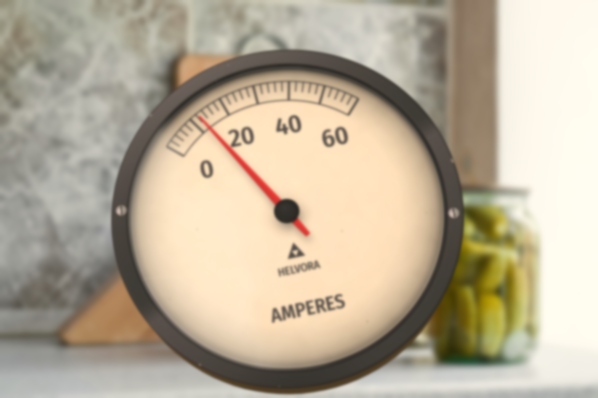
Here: 12 A
